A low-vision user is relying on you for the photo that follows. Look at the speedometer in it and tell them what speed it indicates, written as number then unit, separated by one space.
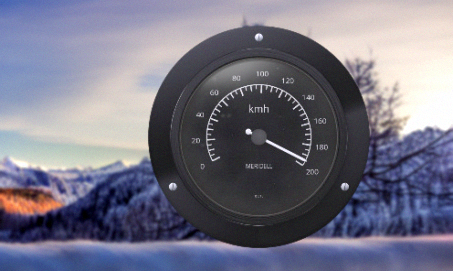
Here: 195 km/h
